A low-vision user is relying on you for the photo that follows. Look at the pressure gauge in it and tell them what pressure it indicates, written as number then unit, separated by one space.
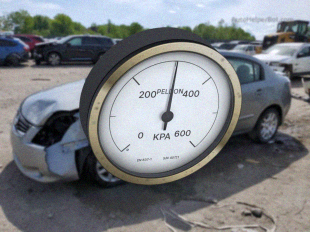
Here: 300 kPa
